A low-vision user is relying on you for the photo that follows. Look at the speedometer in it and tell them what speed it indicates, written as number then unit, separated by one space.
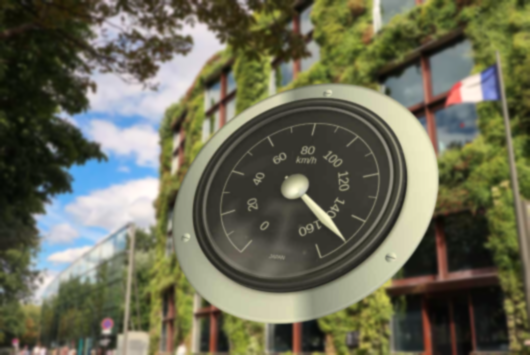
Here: 150 km/h
